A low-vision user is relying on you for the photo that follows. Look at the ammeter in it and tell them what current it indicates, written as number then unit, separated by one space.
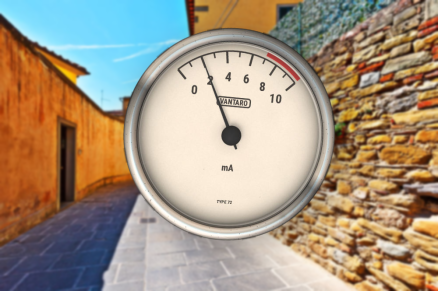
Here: 2 mA
